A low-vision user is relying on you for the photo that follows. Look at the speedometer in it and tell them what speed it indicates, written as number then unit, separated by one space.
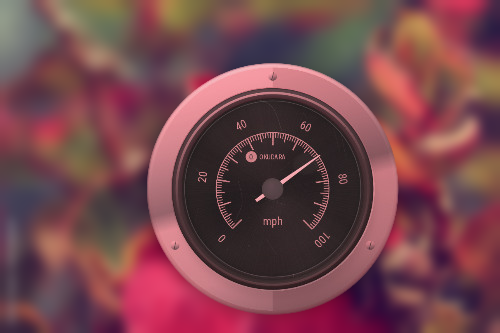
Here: 70 mph
